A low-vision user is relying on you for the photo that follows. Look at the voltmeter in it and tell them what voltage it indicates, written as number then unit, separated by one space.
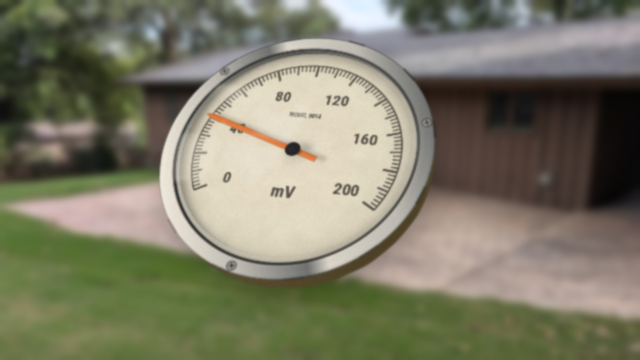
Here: 40 mV
